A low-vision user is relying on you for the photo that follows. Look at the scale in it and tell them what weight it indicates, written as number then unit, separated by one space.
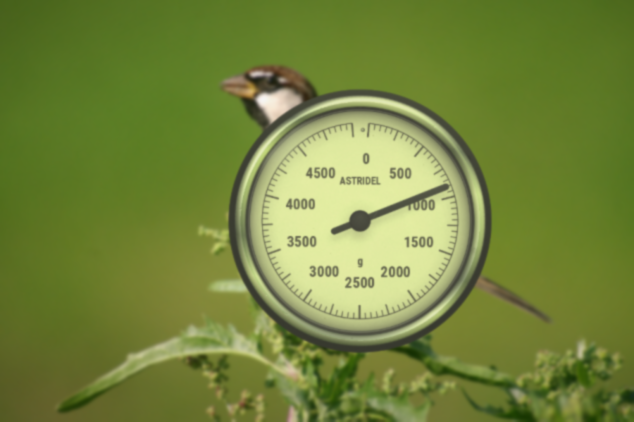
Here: 900 g
